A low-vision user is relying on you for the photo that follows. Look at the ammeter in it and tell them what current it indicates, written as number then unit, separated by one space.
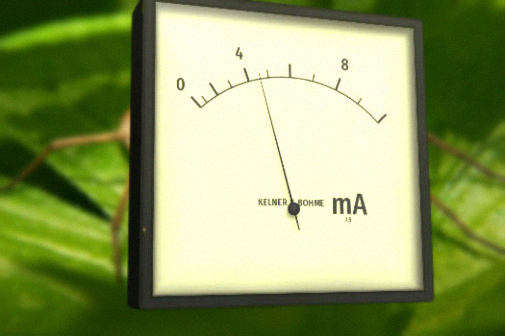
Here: 4.5 mA
